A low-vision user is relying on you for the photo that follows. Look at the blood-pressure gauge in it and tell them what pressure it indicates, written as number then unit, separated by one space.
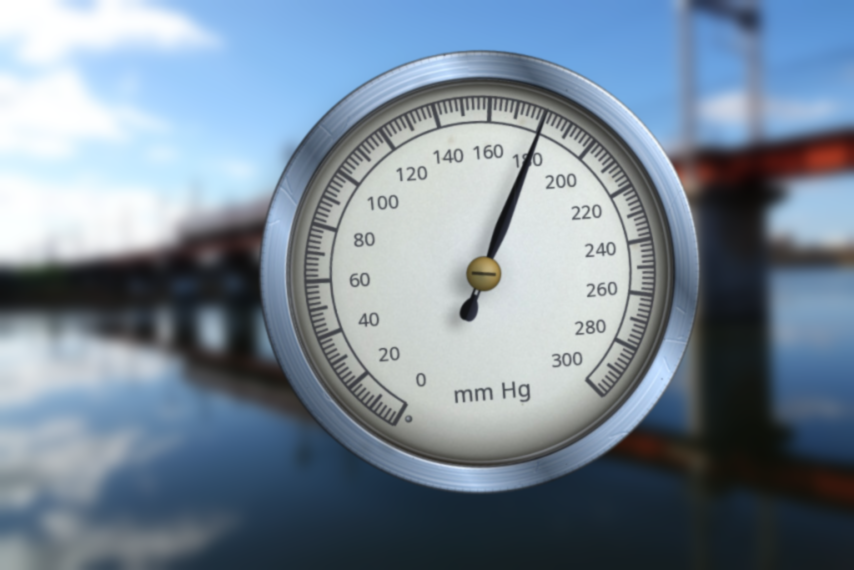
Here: 180 mmHg
